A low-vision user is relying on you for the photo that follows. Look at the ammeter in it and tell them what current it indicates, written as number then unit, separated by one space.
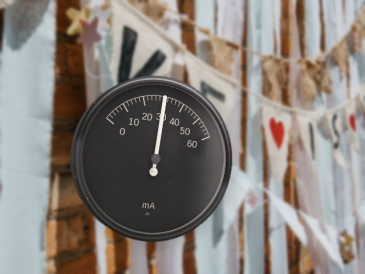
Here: 30 mA
